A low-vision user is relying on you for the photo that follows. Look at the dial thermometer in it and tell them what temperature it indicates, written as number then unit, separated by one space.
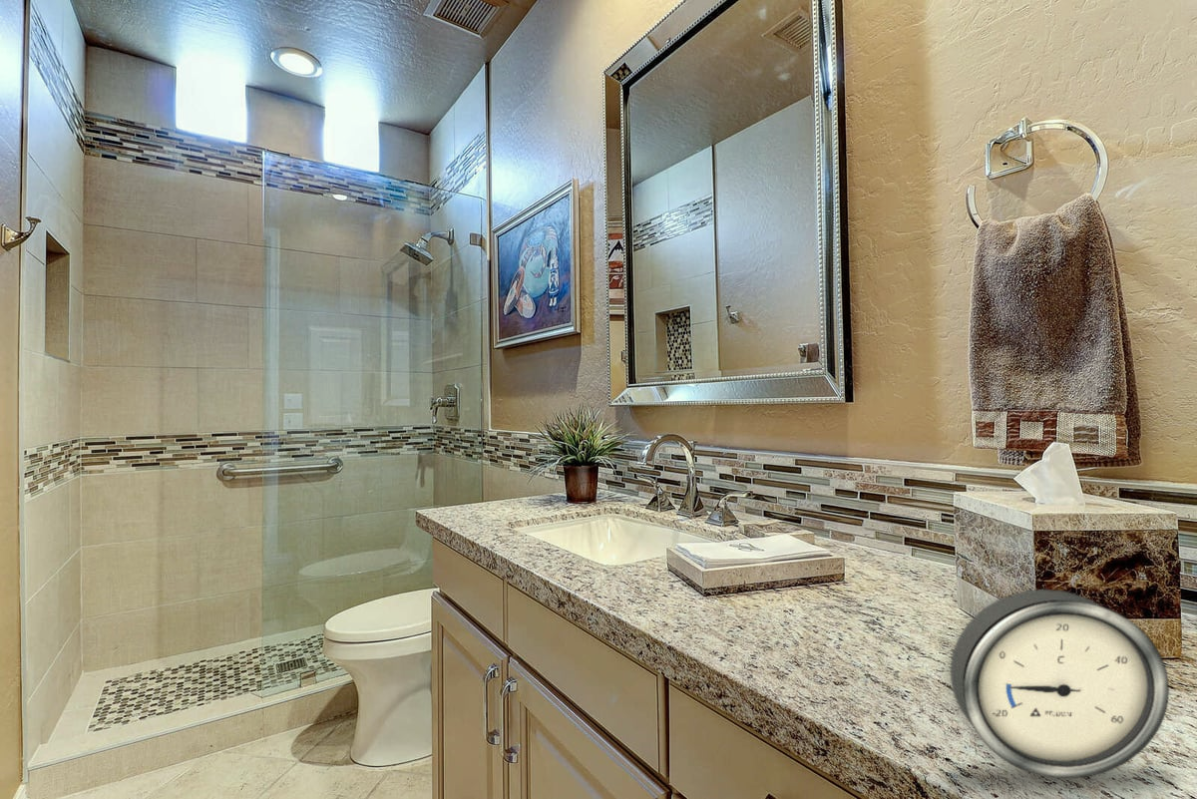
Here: -10 °C
